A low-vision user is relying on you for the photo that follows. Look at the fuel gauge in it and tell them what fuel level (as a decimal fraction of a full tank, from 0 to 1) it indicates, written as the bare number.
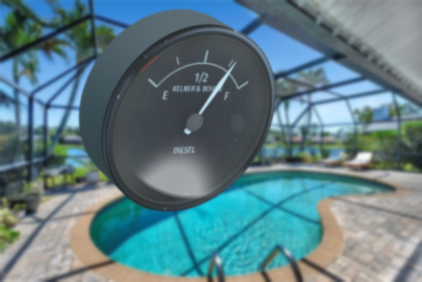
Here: 0.75
